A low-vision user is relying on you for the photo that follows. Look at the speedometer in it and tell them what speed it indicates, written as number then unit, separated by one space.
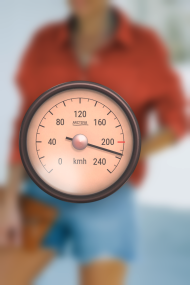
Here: 215 km/h
